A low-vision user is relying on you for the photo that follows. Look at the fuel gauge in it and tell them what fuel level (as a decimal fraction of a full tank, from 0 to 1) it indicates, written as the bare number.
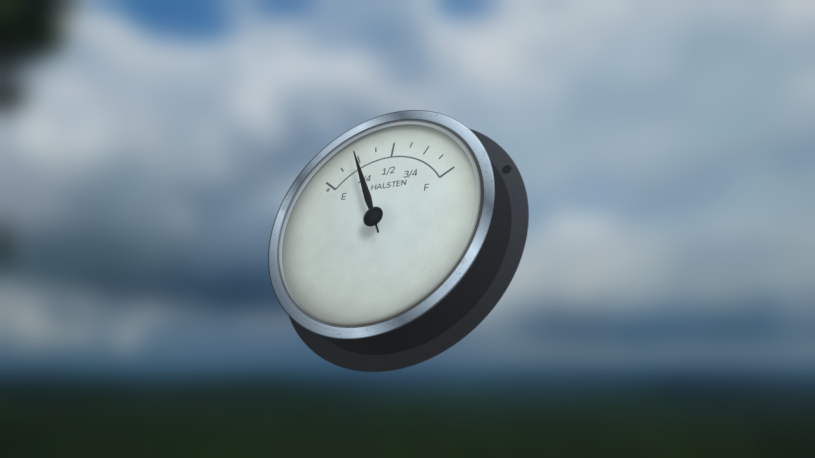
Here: 0.25
